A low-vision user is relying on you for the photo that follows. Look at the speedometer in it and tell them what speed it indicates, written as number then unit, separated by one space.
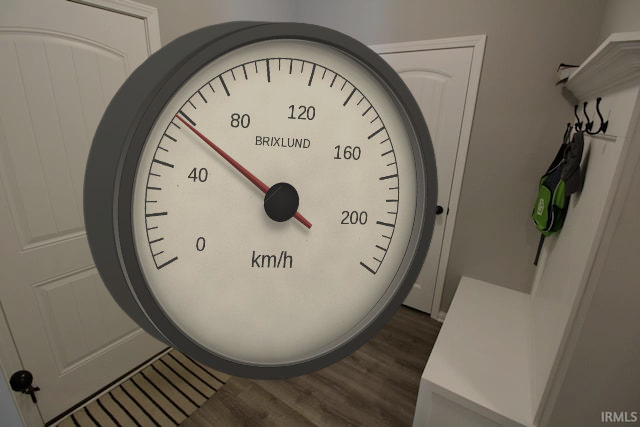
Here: 57.5 km/h
